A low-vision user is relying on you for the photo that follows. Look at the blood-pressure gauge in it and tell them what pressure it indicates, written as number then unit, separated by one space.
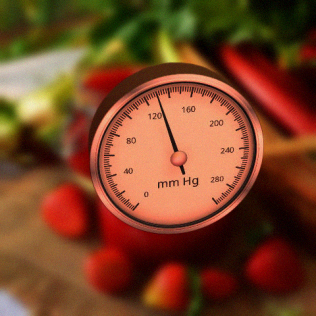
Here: 130 mmHg
